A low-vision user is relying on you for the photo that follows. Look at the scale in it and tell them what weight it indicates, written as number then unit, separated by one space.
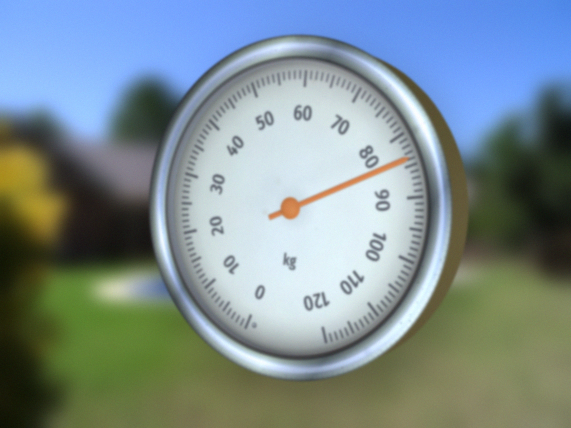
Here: 84 kg
